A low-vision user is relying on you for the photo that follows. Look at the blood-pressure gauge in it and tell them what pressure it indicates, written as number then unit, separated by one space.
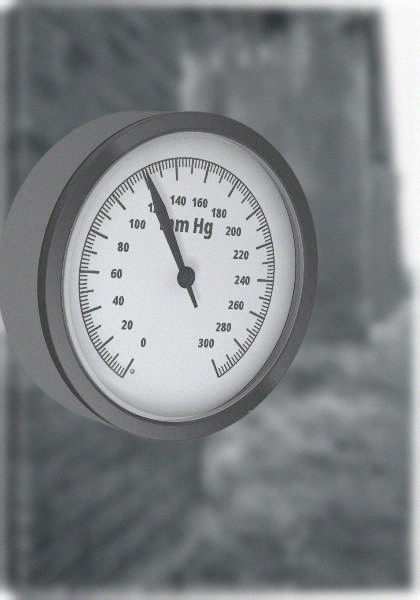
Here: 120 mmHg
